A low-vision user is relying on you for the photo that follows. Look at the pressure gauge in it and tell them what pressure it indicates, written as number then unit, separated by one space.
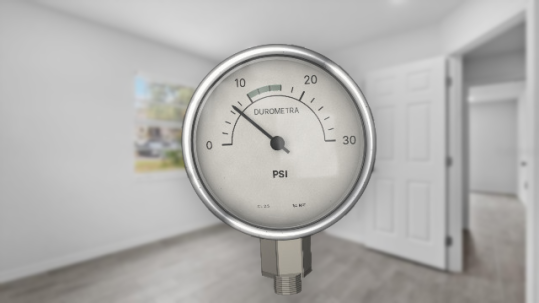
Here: 7 psi
